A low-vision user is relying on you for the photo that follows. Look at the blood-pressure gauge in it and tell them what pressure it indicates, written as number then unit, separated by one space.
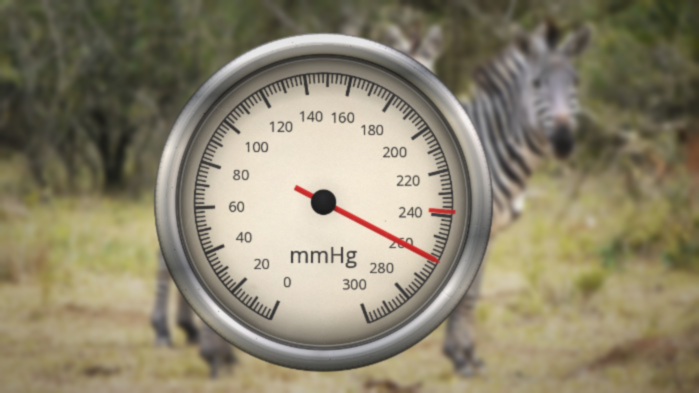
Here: 260 mmHg
